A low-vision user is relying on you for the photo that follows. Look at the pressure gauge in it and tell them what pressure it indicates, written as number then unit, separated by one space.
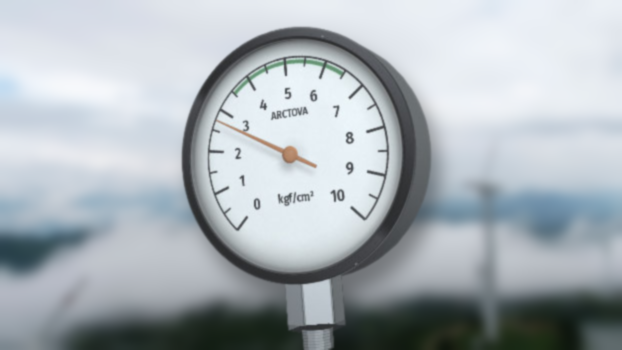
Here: 2.75 kg/cm²
